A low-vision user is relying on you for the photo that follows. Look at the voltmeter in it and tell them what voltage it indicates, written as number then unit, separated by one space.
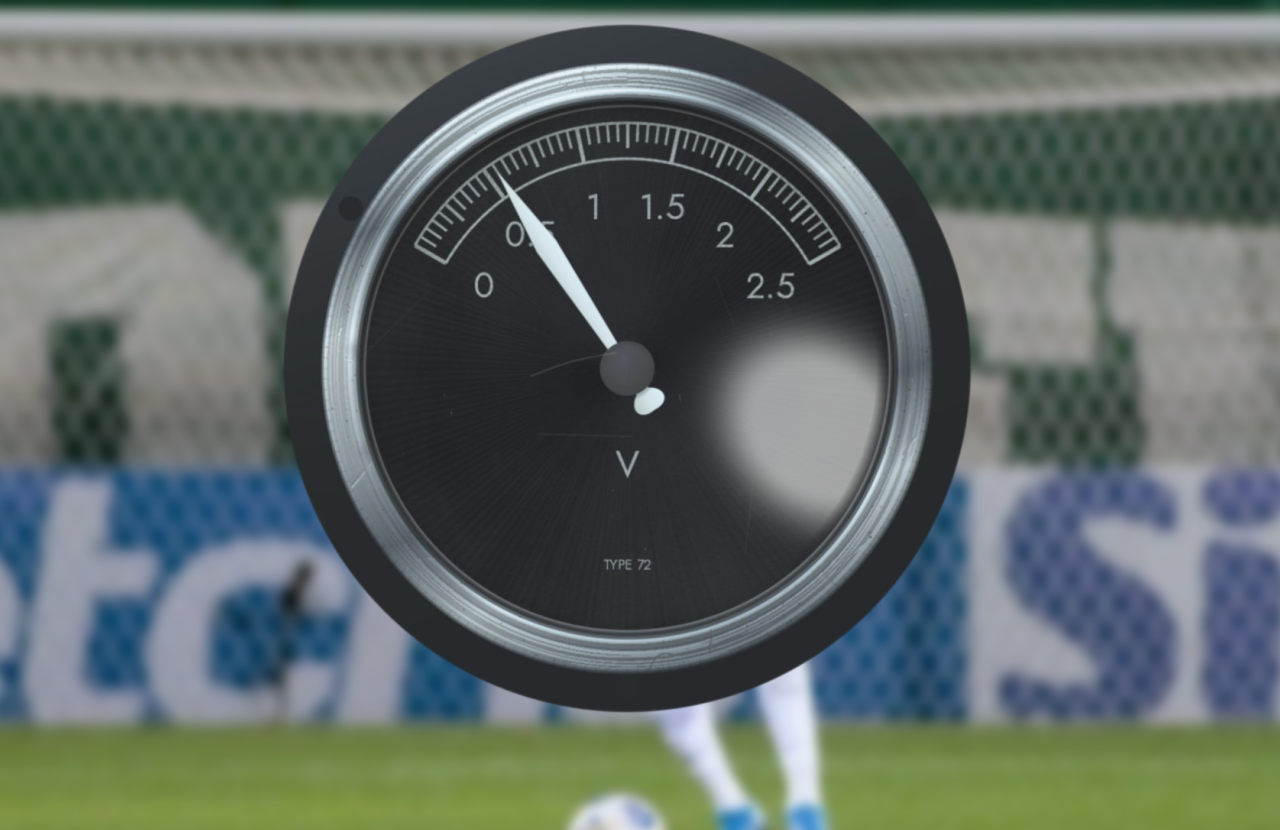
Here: 0.55 V
